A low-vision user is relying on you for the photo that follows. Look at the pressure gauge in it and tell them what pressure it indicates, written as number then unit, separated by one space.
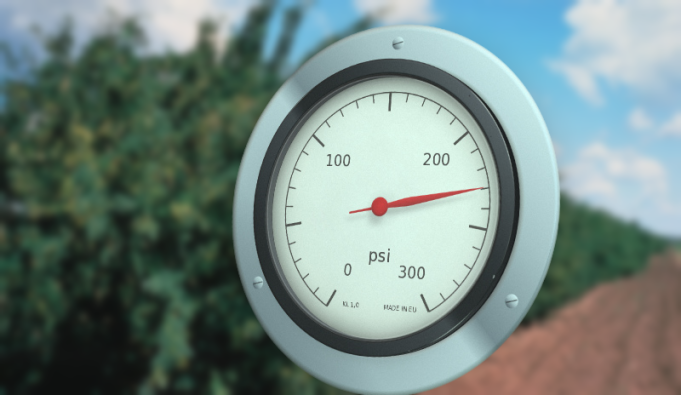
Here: 230 psi
